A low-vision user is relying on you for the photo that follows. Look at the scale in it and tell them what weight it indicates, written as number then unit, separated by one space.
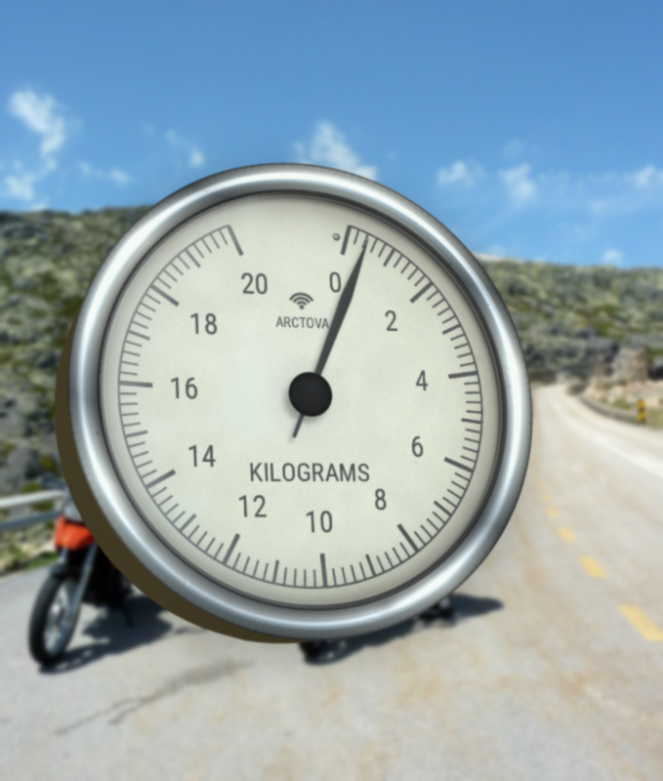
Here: 0.4 kg
